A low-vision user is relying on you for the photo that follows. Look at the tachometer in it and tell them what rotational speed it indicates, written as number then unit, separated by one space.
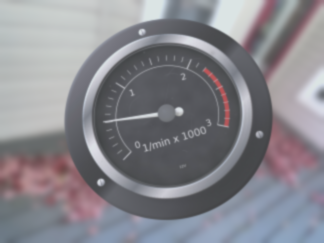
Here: 500 rpm
